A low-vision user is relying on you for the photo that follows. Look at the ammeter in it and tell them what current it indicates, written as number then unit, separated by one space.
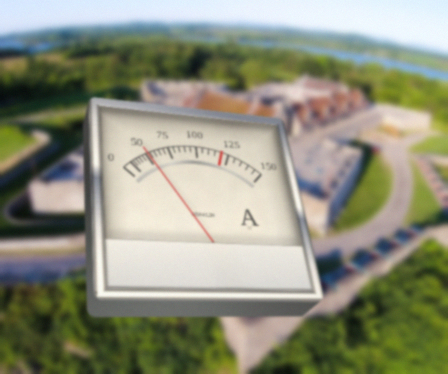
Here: 50 A
